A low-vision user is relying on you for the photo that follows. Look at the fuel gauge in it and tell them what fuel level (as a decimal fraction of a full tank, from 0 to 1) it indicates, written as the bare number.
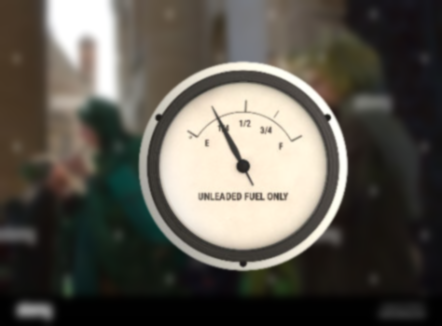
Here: 0.25
